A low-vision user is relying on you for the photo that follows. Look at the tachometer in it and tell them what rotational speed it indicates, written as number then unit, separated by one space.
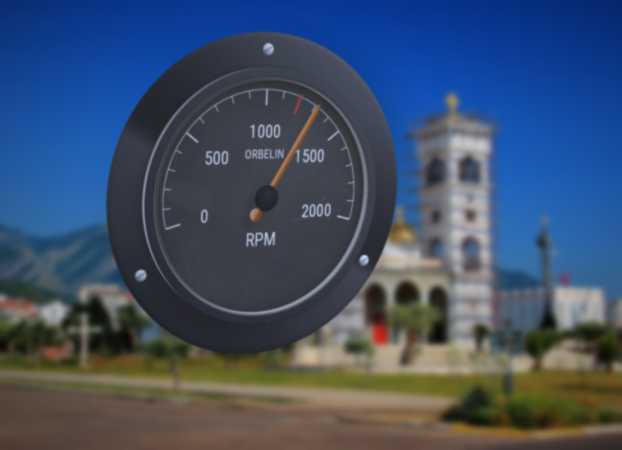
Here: 1300 rpm
